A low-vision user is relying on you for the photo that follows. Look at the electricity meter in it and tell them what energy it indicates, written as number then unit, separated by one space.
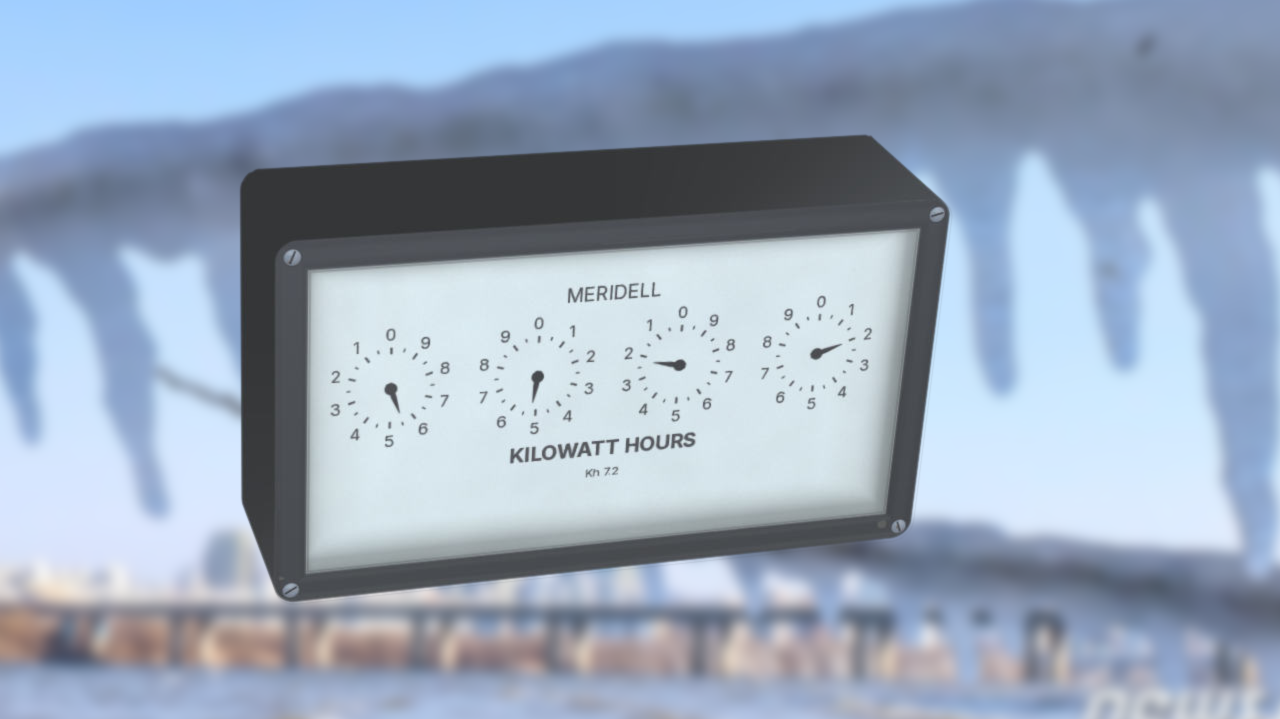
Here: 5522 kWh
